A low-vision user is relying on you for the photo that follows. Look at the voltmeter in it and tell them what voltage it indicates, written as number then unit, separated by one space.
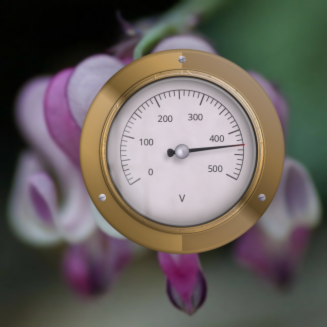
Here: 430 V
